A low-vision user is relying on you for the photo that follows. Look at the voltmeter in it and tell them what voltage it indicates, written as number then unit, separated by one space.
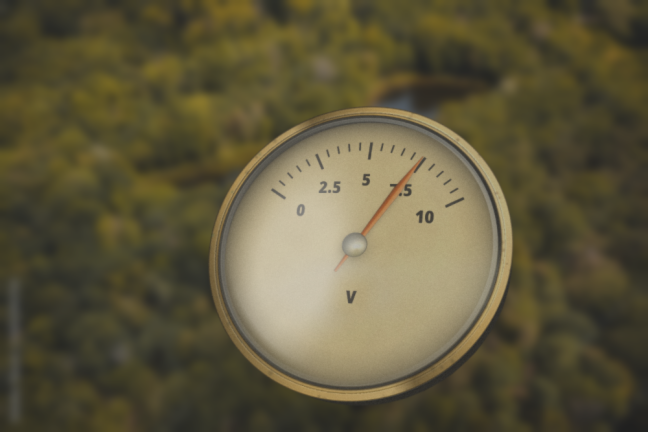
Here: 7.5 V
